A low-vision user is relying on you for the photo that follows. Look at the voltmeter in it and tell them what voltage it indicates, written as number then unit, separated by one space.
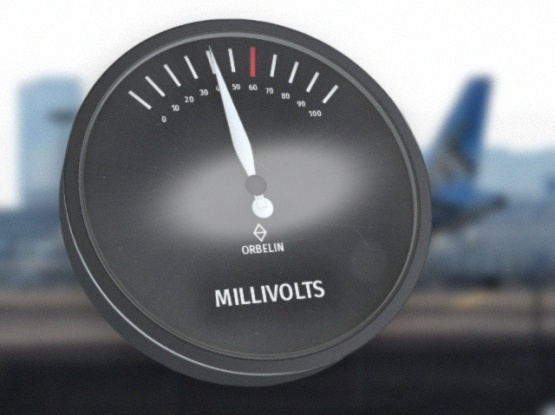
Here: 40 mV
